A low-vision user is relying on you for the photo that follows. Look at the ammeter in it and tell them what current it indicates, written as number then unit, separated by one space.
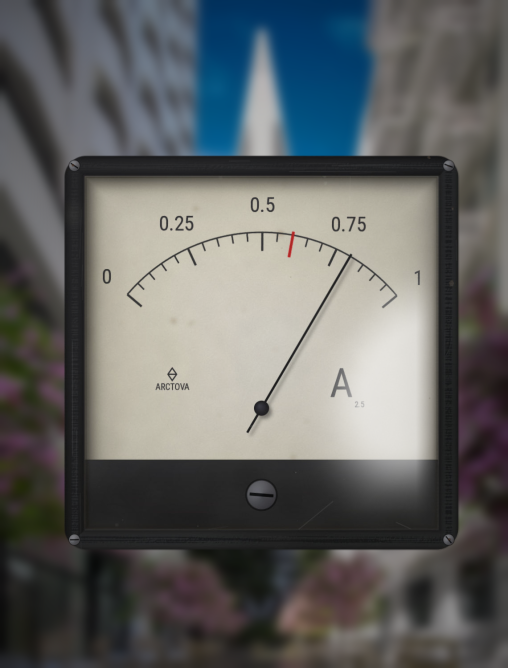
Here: 0.8 A
